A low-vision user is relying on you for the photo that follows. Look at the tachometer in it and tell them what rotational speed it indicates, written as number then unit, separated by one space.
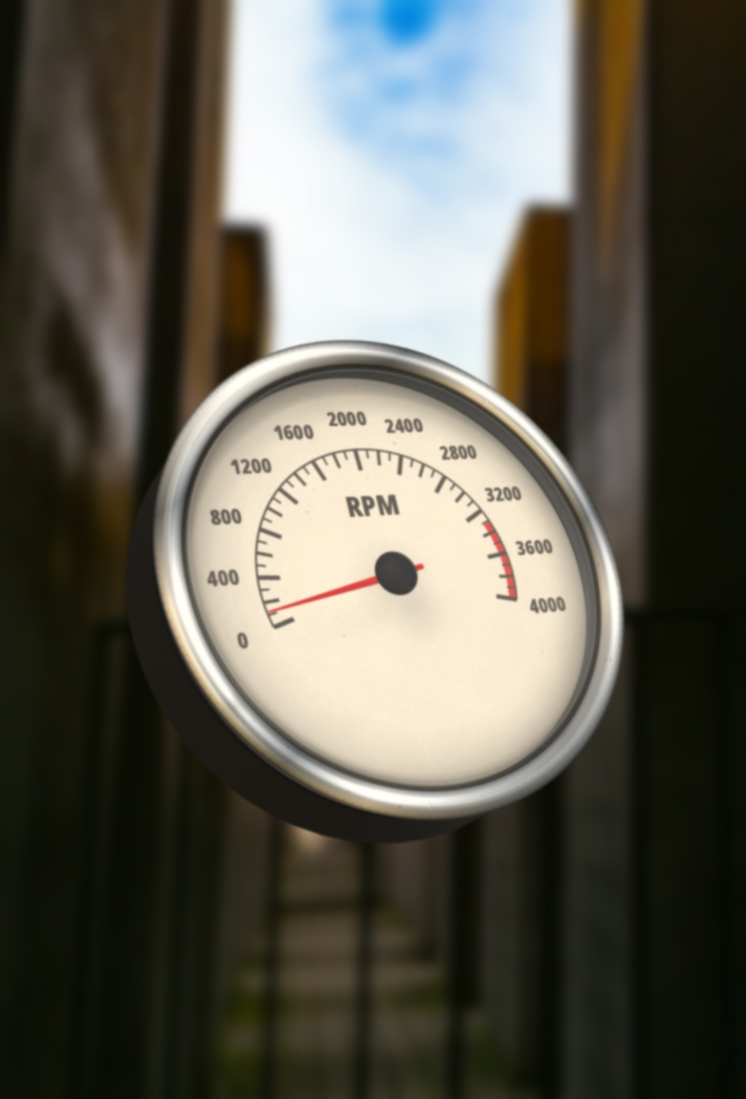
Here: 100 rpm
